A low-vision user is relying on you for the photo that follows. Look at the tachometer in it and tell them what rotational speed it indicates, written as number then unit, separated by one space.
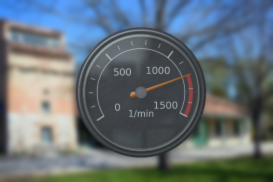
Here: 1200 rpm
